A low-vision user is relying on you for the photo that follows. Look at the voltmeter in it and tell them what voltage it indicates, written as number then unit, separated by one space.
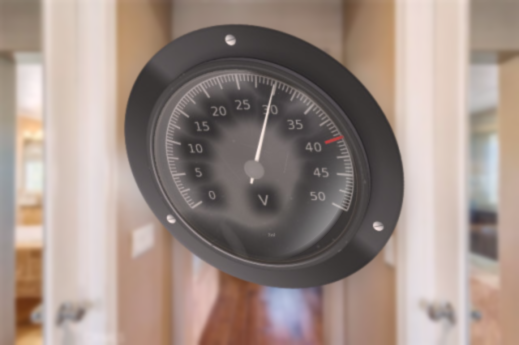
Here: 30 V
